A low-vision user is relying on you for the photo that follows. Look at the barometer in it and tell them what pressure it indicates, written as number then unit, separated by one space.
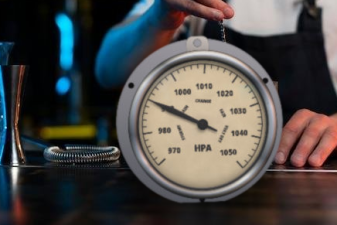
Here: 990 hPa
